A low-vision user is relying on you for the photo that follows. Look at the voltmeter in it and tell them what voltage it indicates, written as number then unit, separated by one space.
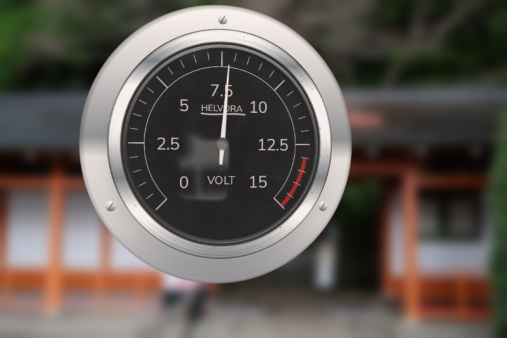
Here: 7.75 V
